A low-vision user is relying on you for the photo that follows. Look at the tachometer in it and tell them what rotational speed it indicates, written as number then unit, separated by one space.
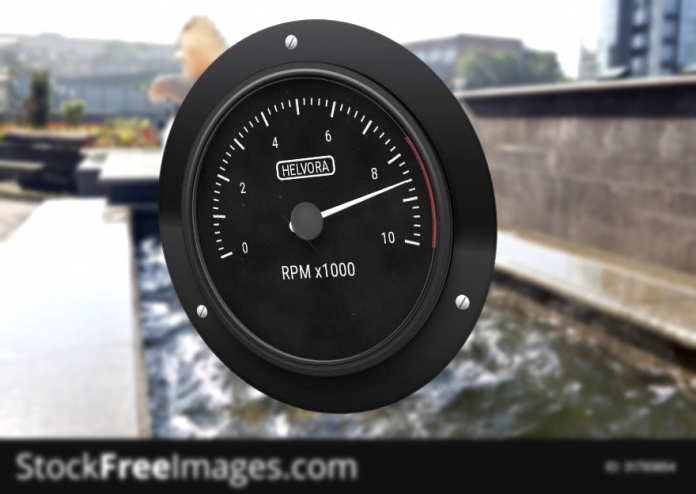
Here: 8600 rpm
